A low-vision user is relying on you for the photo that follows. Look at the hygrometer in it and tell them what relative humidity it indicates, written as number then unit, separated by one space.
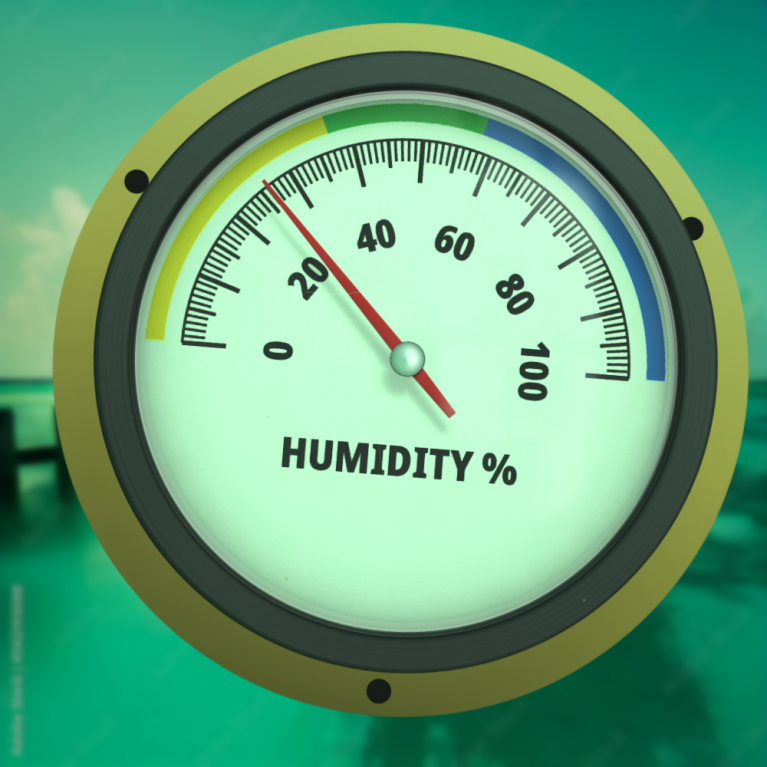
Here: 26 %
